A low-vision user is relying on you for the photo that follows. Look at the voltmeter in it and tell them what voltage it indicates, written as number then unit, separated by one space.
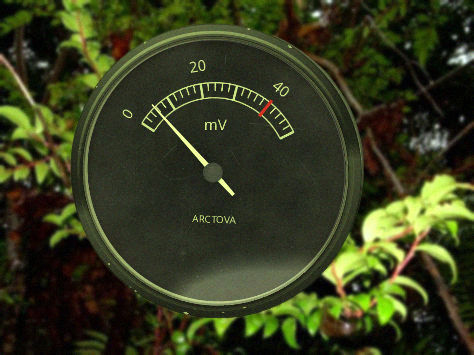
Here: 6 mV
